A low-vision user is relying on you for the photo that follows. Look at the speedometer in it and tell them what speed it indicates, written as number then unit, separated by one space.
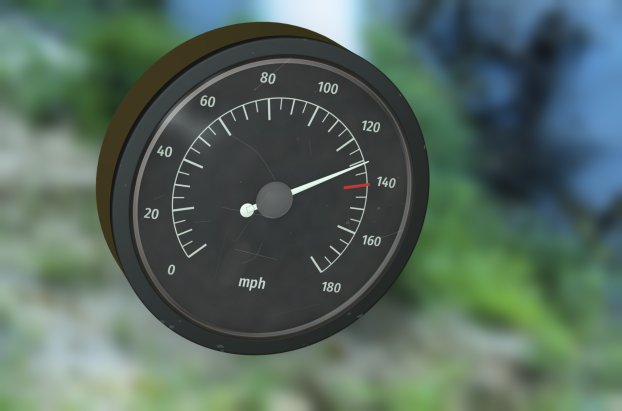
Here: 130 mph
